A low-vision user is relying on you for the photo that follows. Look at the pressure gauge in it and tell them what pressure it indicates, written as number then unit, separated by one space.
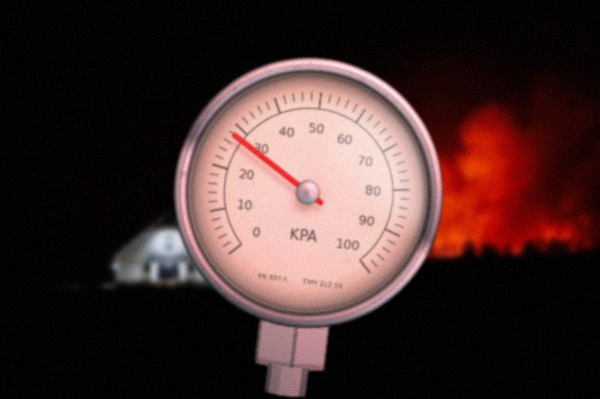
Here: 28 kPa
